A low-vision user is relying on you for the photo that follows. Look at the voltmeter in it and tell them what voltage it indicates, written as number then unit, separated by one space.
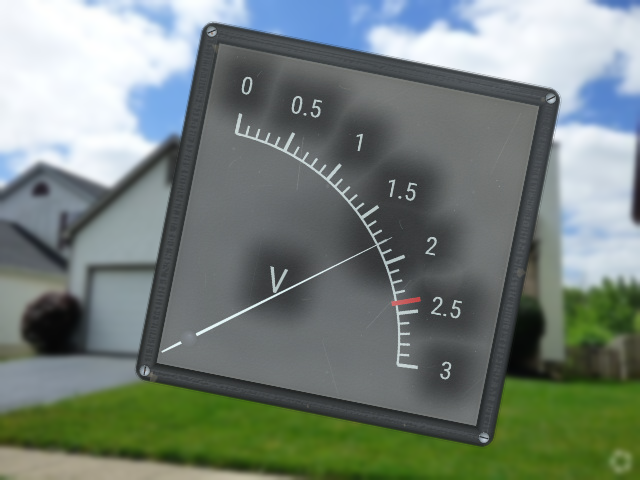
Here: 1.8 V
